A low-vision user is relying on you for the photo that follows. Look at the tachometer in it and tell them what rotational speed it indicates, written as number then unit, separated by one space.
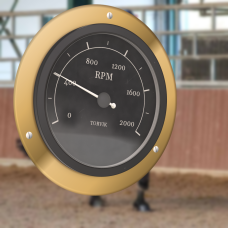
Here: 400 rpm
